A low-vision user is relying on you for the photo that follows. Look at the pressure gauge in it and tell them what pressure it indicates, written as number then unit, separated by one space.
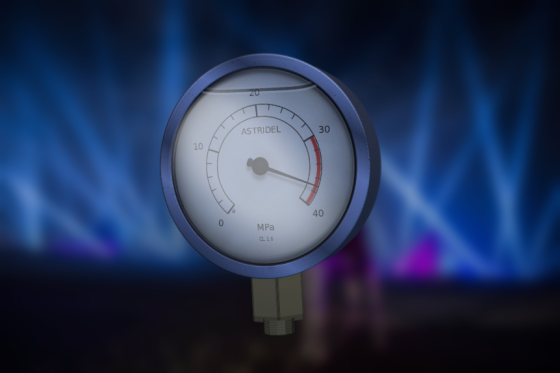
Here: 37 MPa
